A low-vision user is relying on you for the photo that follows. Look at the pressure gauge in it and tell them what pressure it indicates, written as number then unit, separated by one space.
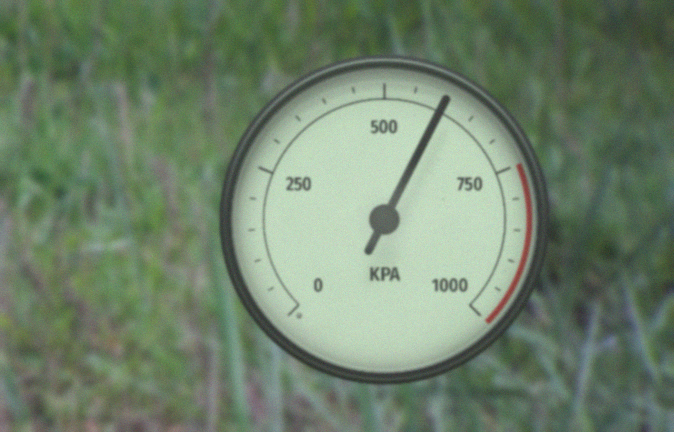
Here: 600 kPa
